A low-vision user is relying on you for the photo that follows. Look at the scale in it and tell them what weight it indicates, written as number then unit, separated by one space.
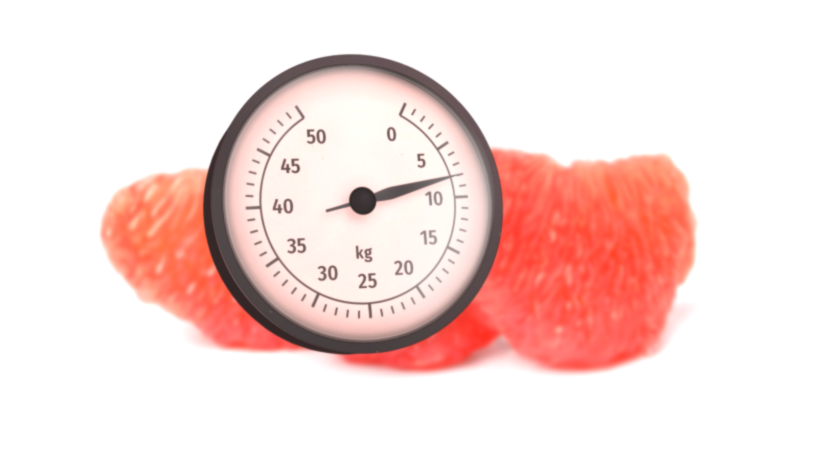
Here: 8 kg
